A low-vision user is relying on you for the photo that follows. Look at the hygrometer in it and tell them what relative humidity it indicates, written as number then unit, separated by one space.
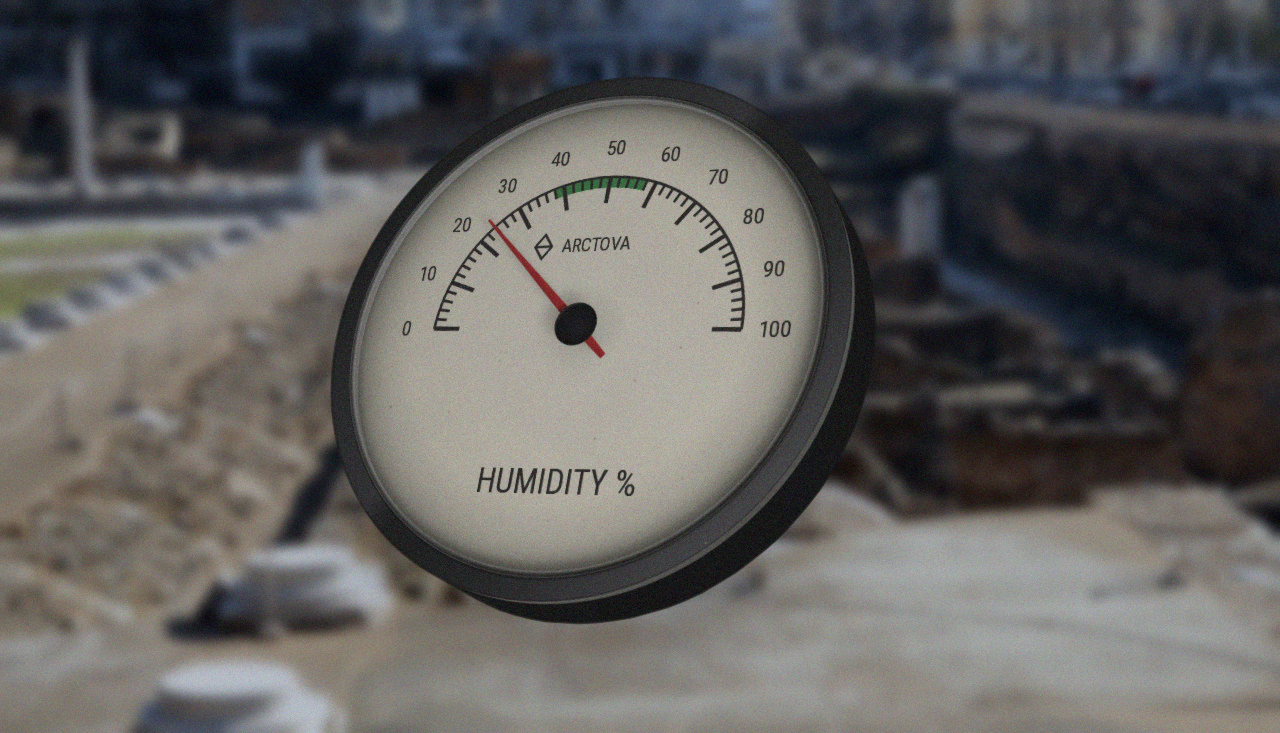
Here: 24 %
